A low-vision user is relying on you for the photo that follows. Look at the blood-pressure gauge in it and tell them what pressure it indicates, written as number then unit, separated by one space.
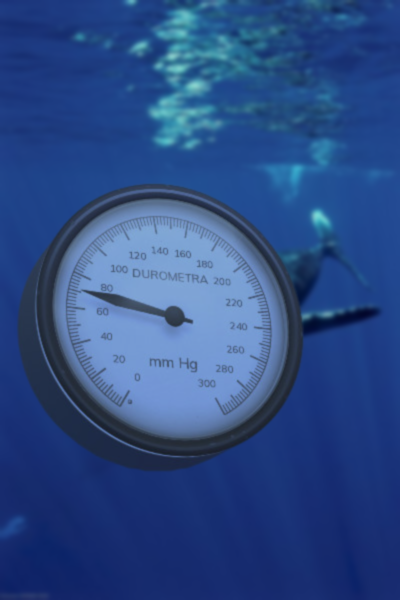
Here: 70 mmHg
